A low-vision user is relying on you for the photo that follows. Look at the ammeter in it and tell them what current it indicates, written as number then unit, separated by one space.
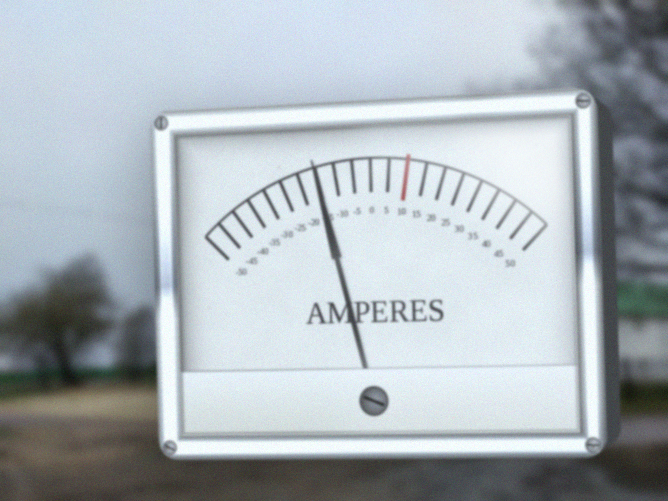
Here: -15 A
